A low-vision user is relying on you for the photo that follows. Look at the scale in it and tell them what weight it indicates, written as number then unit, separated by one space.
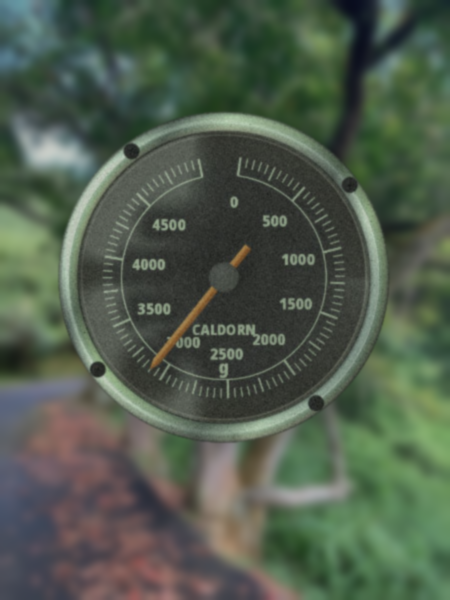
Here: 3100 g
